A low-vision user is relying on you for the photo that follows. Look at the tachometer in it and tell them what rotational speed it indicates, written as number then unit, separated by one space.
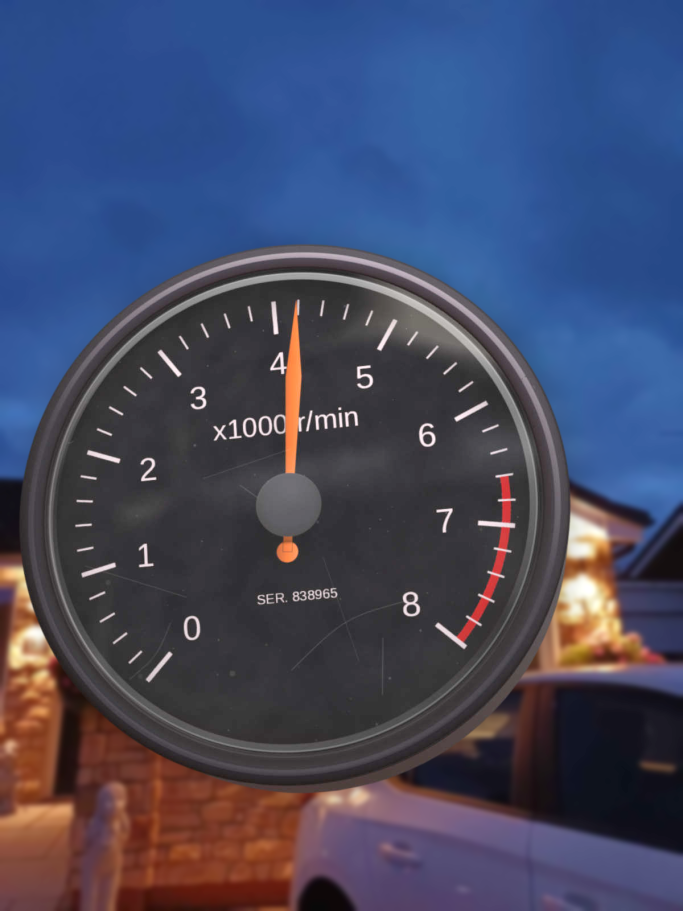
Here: 4200 rpm
